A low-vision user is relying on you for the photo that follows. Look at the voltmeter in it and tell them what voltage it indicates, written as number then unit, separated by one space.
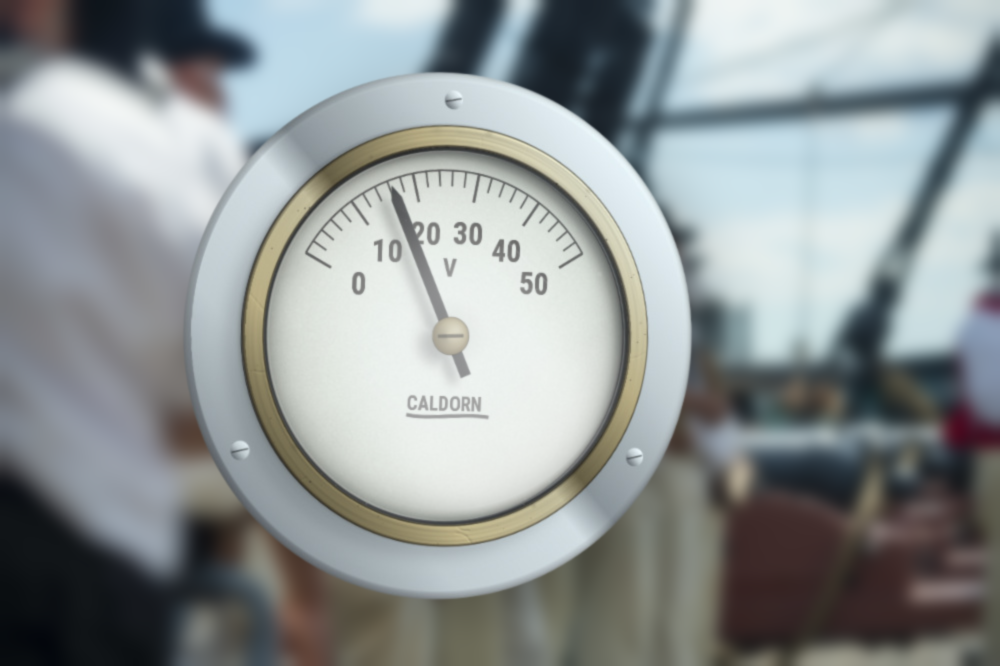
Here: 16 V
